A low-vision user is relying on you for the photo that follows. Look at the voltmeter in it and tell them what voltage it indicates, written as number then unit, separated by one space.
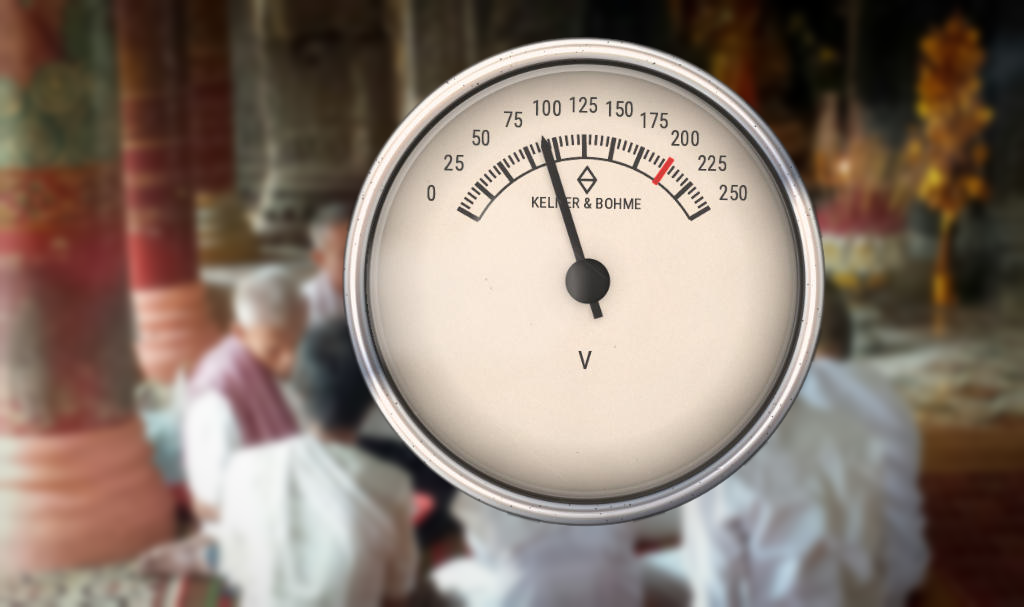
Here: 90 V
